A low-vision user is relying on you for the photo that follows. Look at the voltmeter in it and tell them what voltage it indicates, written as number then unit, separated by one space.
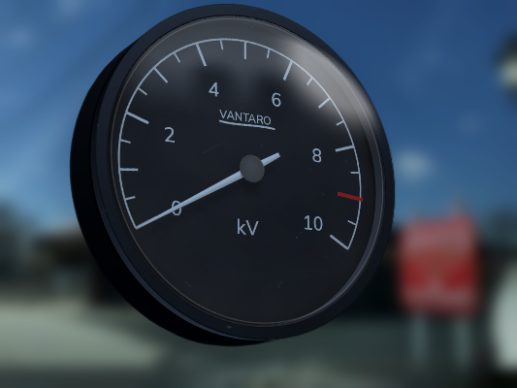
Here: 0 kV
